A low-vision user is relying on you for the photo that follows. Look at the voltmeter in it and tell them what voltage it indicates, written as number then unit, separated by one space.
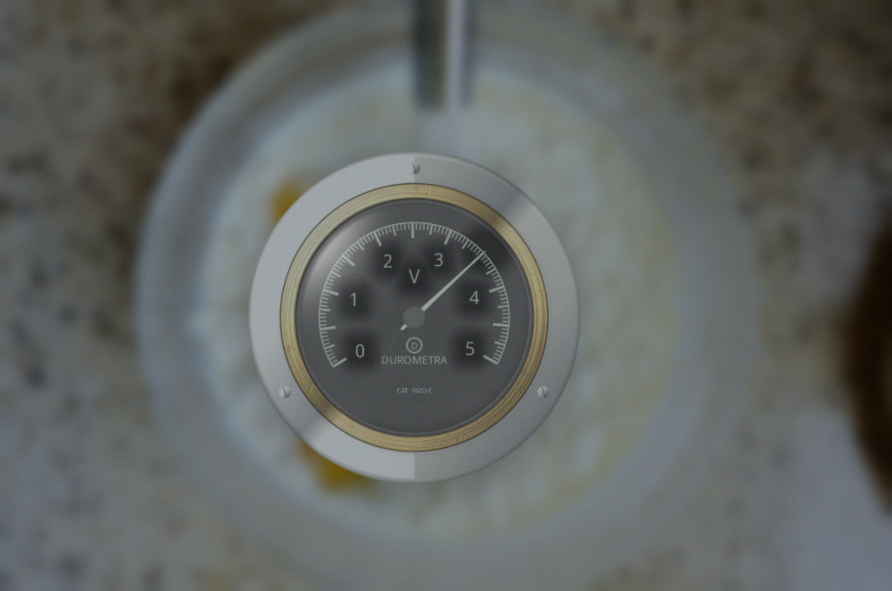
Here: 3.5 V
